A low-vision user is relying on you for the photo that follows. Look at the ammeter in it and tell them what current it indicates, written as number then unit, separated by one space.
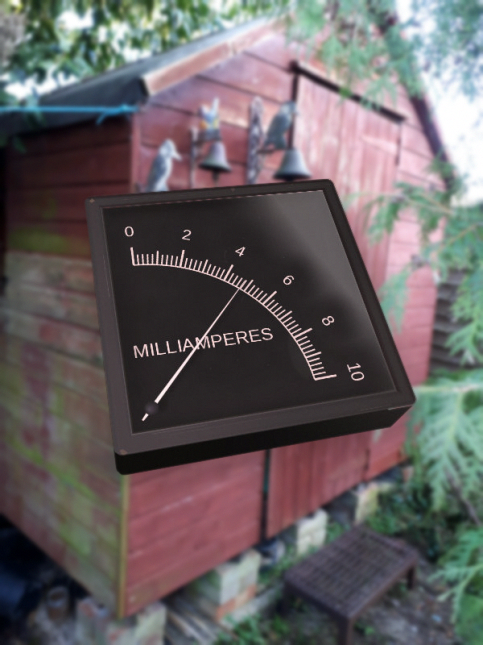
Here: 4.8 mA
